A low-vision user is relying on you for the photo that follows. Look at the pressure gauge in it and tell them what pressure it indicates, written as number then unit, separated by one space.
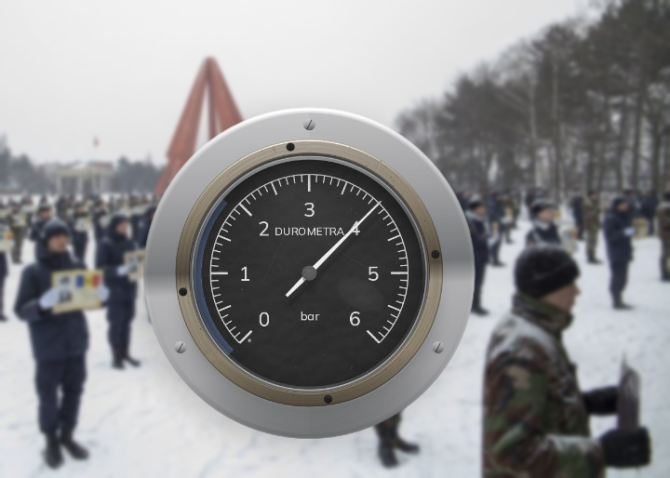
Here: 4 bar
